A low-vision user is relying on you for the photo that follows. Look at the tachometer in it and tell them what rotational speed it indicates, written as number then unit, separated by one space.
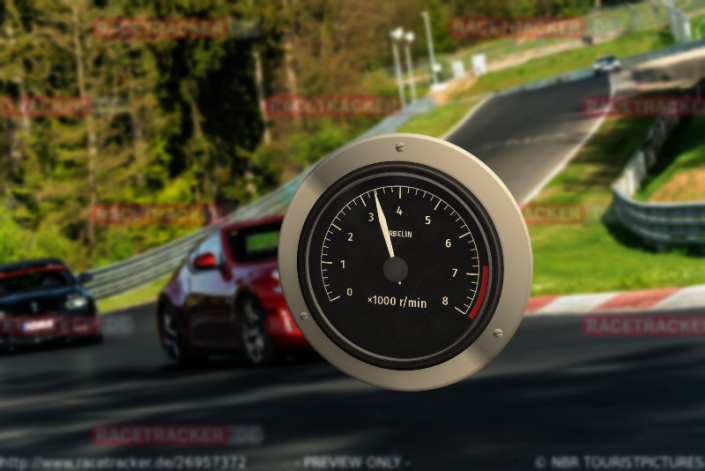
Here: 3400 rpm
